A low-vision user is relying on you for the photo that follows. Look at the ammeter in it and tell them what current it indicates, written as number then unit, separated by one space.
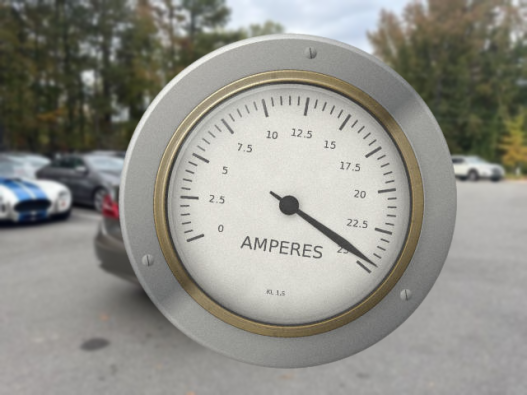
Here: 24.5 A
